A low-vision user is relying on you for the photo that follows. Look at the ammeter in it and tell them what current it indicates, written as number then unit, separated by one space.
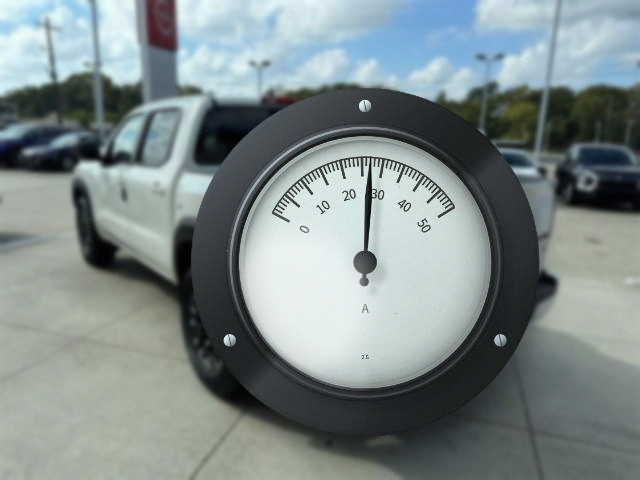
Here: 27 A
